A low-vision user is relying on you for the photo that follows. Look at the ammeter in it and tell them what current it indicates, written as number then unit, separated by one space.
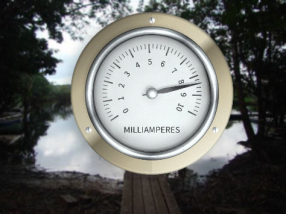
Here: 8.4 mA
